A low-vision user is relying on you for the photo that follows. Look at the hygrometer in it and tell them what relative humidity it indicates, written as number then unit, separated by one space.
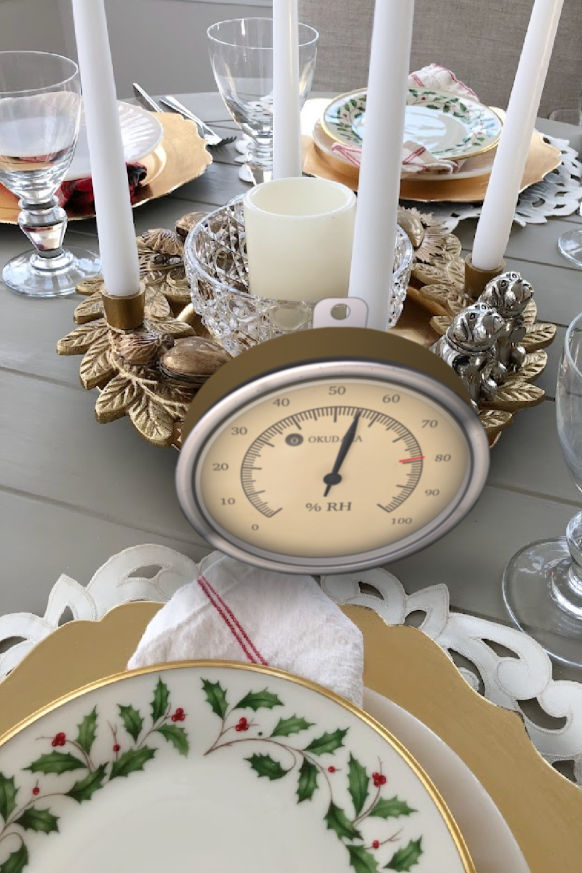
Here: 55 %
